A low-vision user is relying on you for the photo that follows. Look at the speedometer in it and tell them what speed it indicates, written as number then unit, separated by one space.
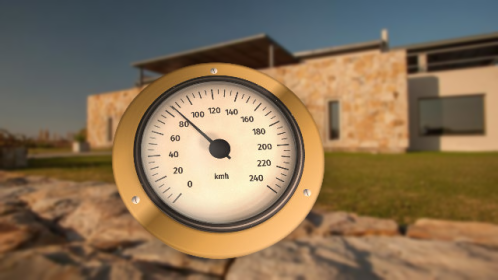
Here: 85 km/h
